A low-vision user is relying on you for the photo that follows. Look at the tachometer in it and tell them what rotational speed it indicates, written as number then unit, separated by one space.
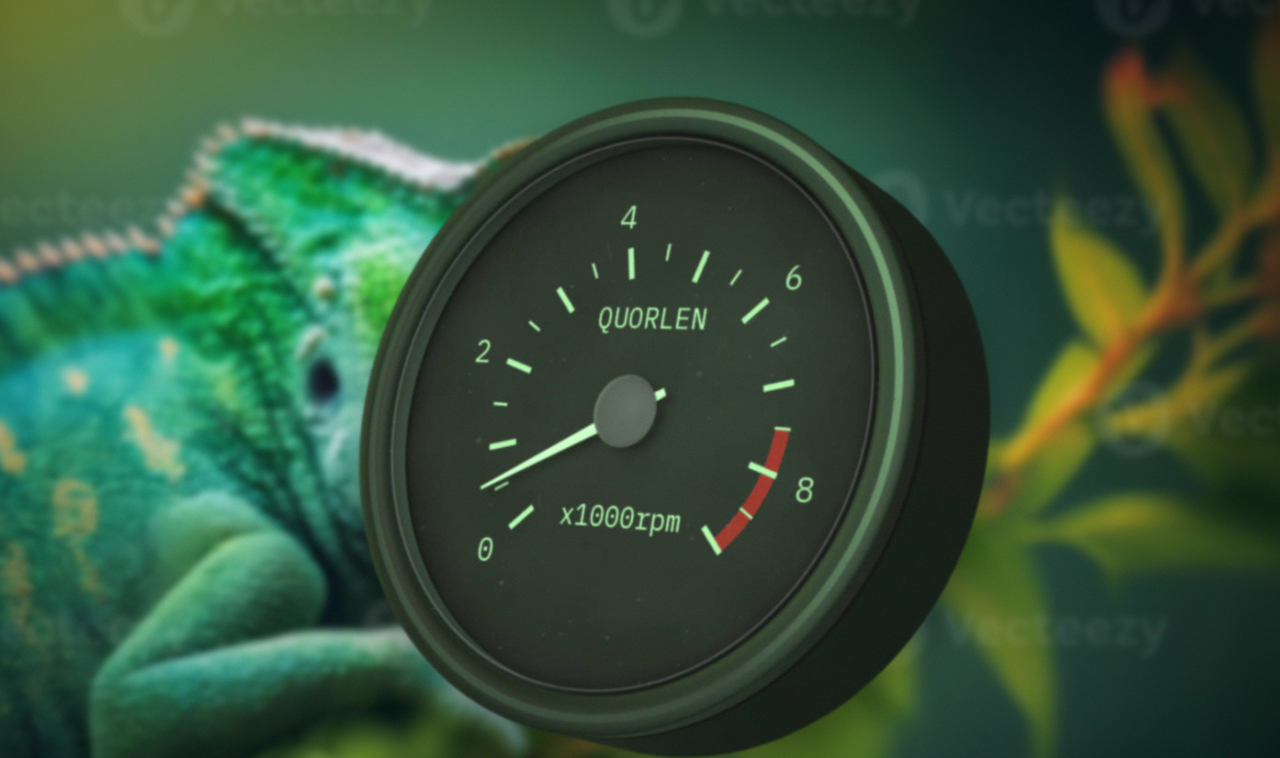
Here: 500 rpm
